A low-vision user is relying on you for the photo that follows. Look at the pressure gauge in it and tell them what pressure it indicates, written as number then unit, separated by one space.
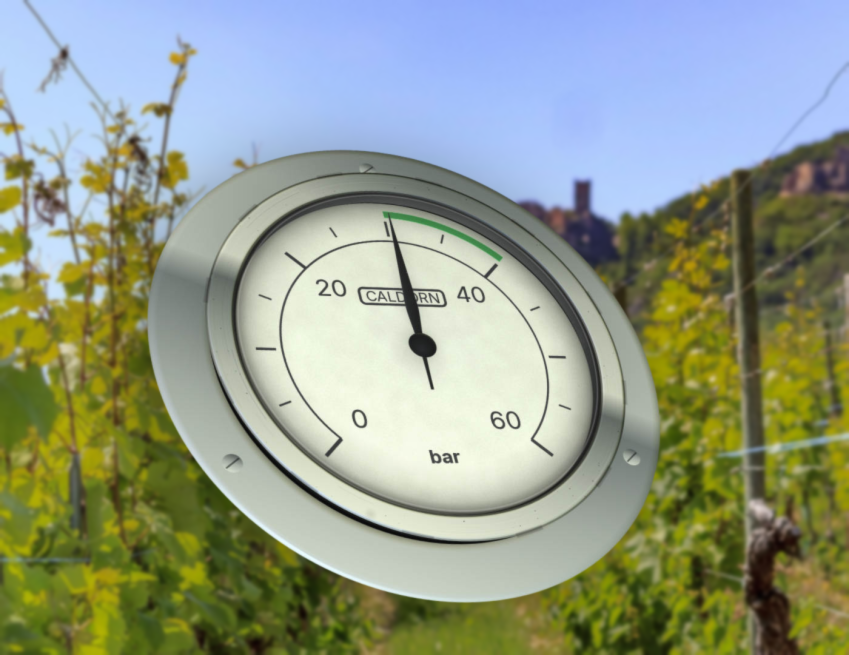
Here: 30 bar
